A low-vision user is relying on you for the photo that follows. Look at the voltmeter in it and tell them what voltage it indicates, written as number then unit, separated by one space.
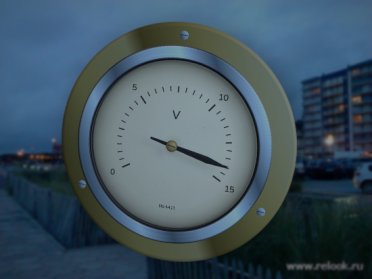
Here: 14 V
